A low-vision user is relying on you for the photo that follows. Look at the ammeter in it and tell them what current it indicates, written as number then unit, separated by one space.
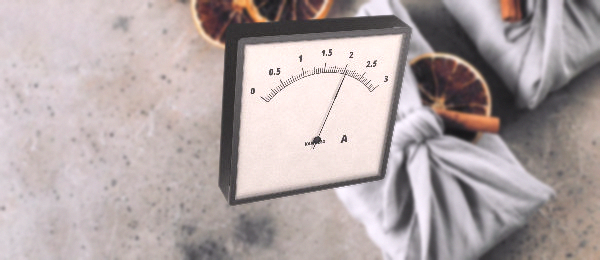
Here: 2 A
